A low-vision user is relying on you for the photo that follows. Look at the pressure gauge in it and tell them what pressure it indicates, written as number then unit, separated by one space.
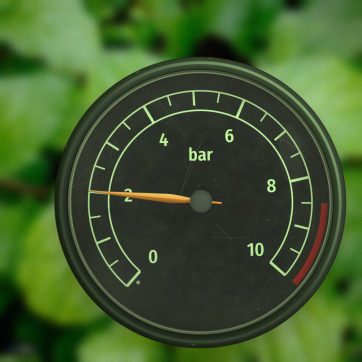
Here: 2 bar
